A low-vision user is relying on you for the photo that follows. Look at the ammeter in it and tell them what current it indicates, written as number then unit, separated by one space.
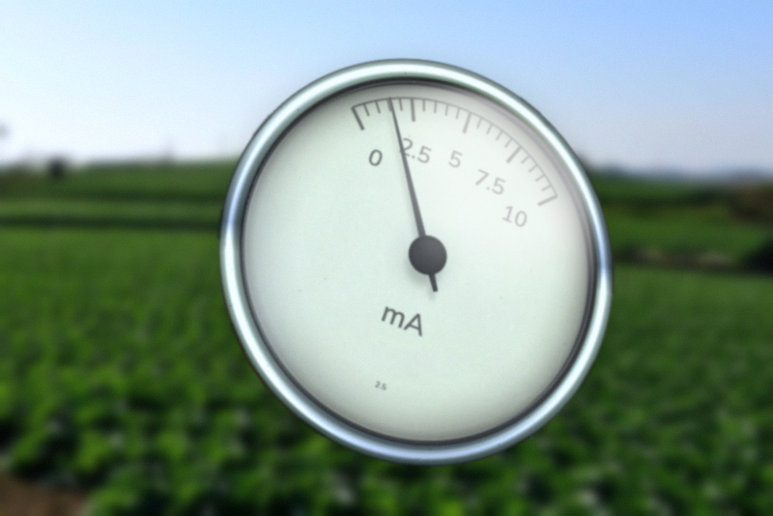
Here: 1.5 mA
